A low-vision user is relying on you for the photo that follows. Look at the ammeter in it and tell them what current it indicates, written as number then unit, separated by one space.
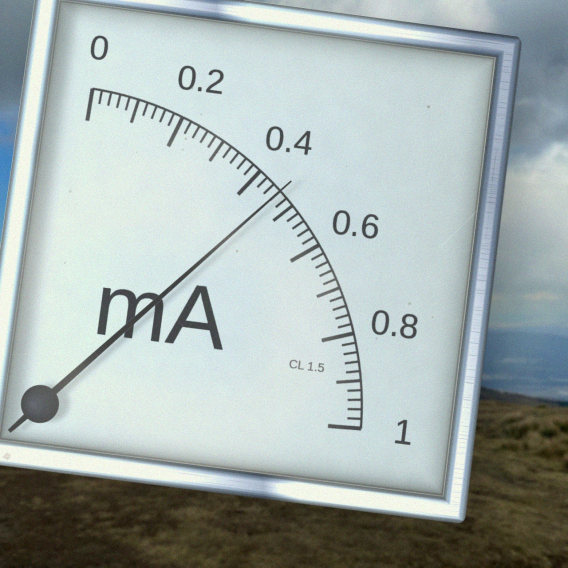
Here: 0.46 mA
